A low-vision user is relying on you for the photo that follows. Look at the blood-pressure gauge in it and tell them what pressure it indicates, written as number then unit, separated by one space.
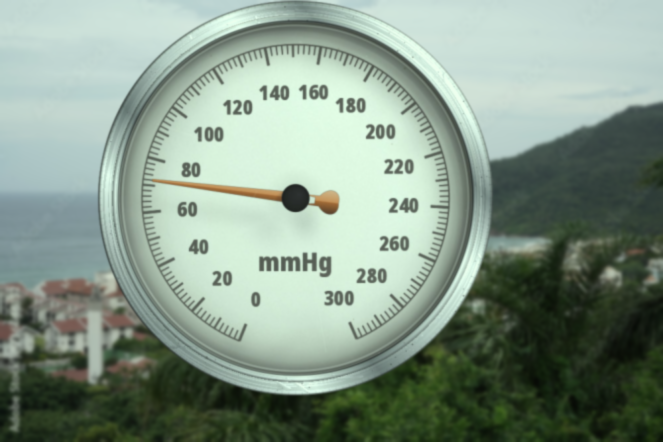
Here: 72 mmHg
